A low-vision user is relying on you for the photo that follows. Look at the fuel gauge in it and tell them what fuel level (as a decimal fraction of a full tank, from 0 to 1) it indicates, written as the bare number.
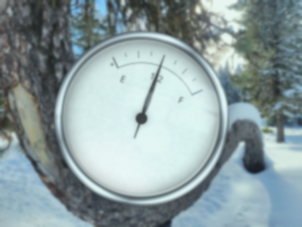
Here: 0.5
